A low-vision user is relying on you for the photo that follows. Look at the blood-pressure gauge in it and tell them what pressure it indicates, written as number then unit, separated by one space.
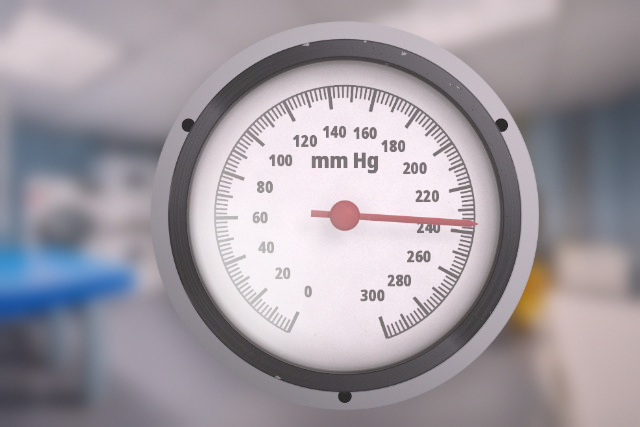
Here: 236 mmHg
